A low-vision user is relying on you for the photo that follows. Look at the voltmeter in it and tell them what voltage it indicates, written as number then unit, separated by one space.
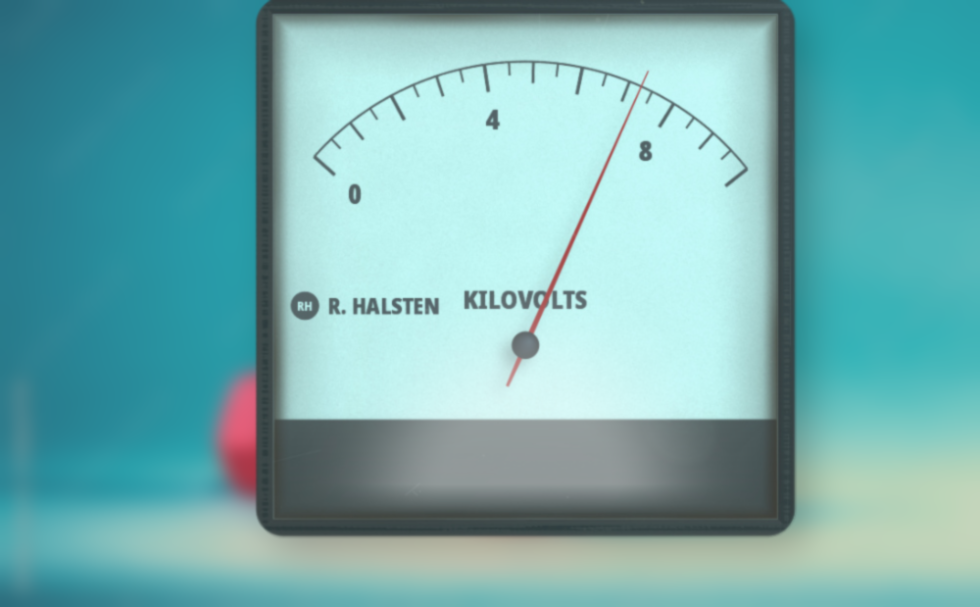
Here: 7.25 kV
